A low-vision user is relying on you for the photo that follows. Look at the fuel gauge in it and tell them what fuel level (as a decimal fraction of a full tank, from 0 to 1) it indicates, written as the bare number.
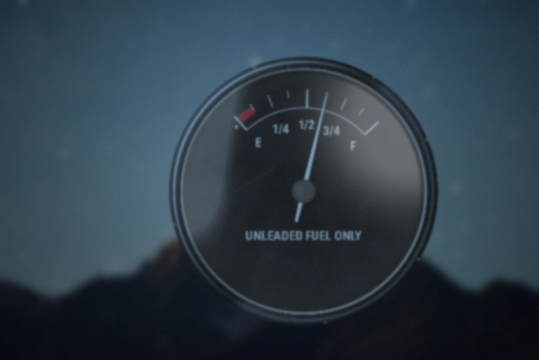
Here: 0.625
